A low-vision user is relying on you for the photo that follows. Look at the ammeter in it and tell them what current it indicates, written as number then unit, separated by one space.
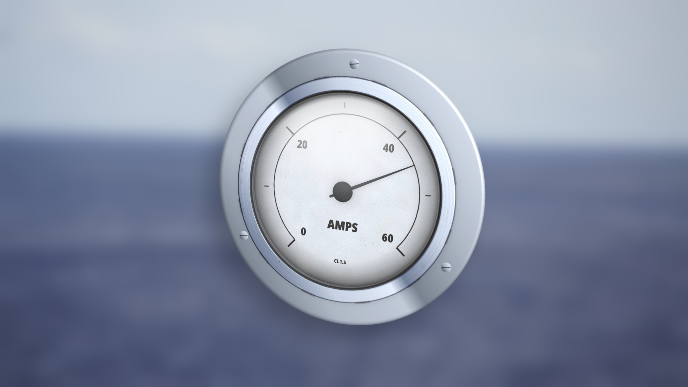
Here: 45 A
